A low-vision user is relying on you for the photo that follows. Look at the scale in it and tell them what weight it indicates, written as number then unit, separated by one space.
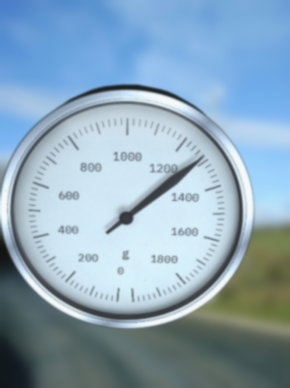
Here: 1280 g
